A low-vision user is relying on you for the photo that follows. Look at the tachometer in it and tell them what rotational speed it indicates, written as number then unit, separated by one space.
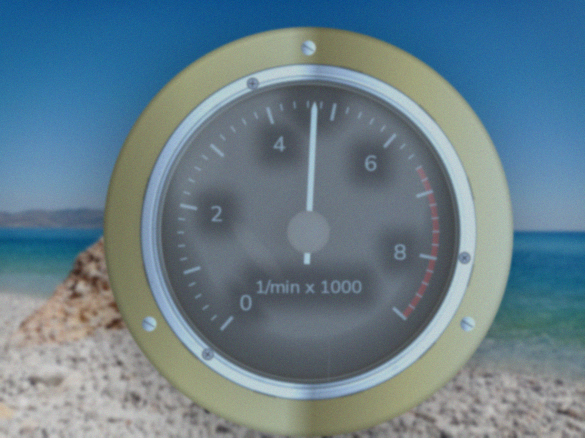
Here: 4700 rpm
